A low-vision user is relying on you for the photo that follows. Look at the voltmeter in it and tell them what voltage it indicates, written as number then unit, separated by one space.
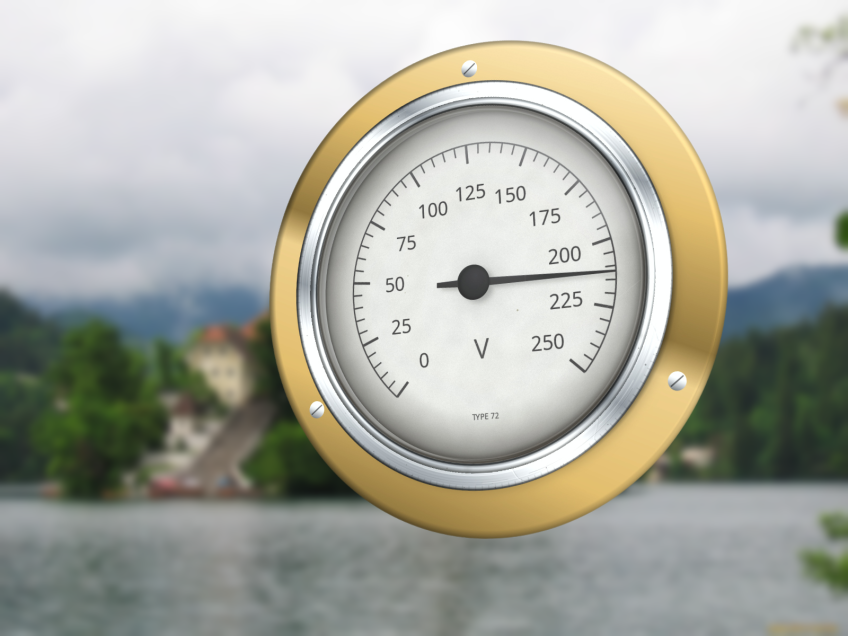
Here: 212.5 V
